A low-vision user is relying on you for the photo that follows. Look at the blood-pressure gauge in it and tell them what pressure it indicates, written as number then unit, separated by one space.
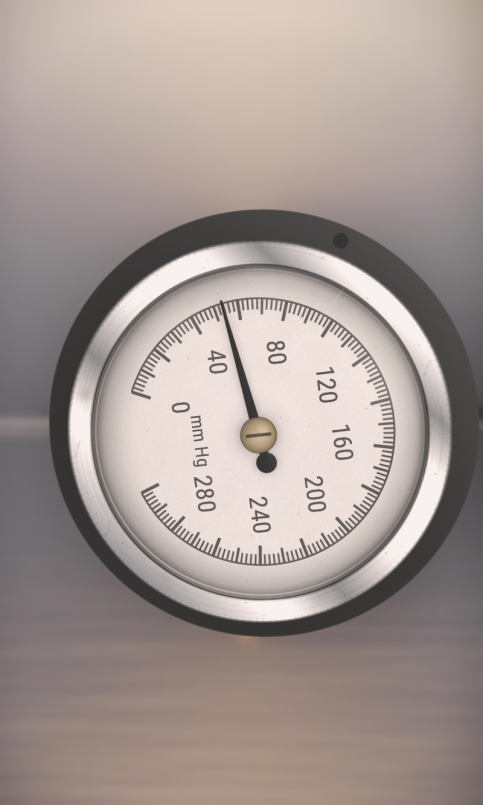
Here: 54 mmHg
